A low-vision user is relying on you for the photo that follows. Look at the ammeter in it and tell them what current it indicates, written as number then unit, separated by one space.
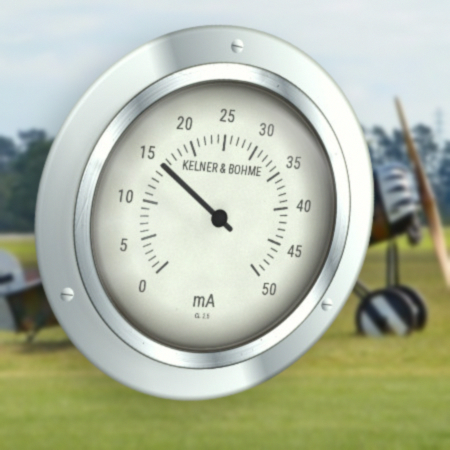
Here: 15 mA
